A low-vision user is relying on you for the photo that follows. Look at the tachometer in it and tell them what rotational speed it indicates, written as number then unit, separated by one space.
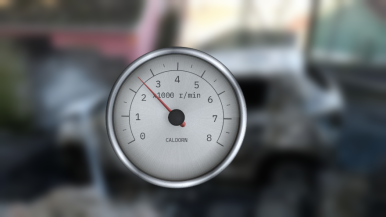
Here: 2500 rpm
